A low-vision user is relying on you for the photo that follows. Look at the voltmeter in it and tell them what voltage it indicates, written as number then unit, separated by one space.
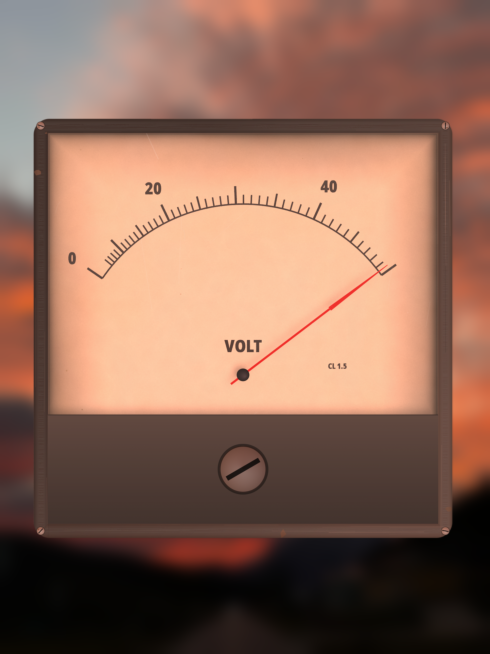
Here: 49.5 V
